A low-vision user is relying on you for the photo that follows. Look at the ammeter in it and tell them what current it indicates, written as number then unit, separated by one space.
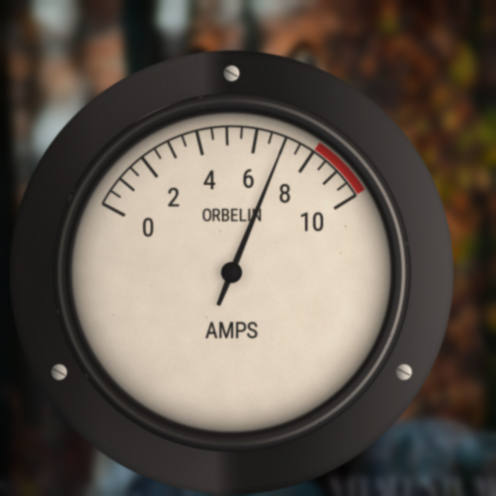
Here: 7 A
